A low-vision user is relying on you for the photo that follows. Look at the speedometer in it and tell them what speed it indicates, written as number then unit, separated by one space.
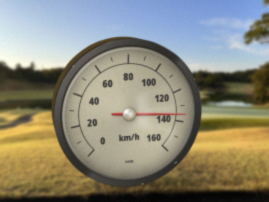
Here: 135 km/h
